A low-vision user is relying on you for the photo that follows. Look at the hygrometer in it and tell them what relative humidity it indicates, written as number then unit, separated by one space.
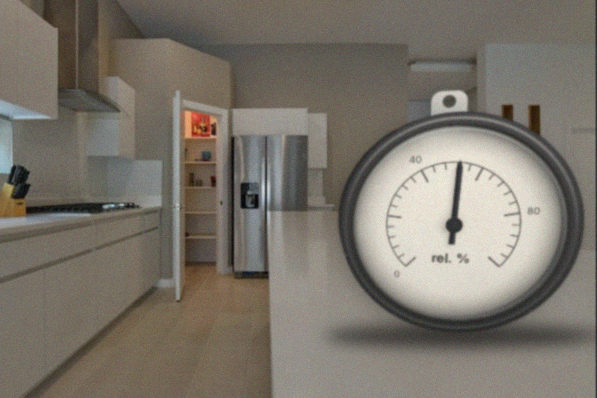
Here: 52 %
